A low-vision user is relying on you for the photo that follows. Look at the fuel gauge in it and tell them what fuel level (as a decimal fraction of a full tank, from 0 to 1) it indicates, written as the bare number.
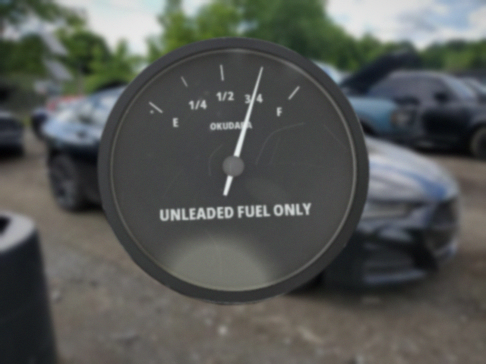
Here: 0.75
